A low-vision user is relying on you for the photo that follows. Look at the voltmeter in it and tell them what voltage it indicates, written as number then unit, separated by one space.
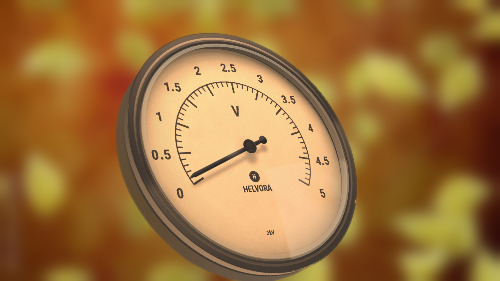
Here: 0.1 V
